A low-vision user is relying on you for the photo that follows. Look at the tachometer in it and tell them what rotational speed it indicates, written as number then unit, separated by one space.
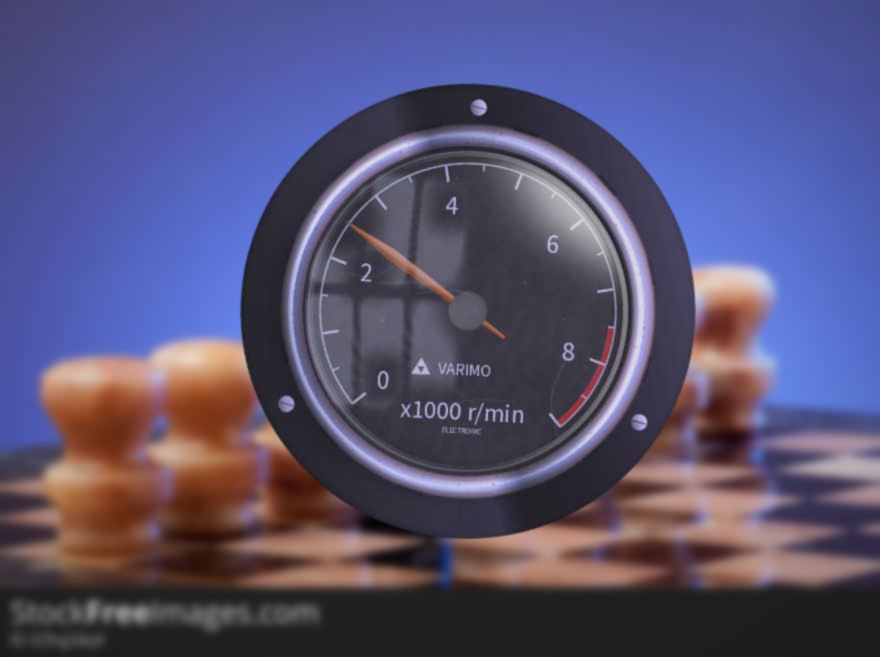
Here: 2500 rpm
